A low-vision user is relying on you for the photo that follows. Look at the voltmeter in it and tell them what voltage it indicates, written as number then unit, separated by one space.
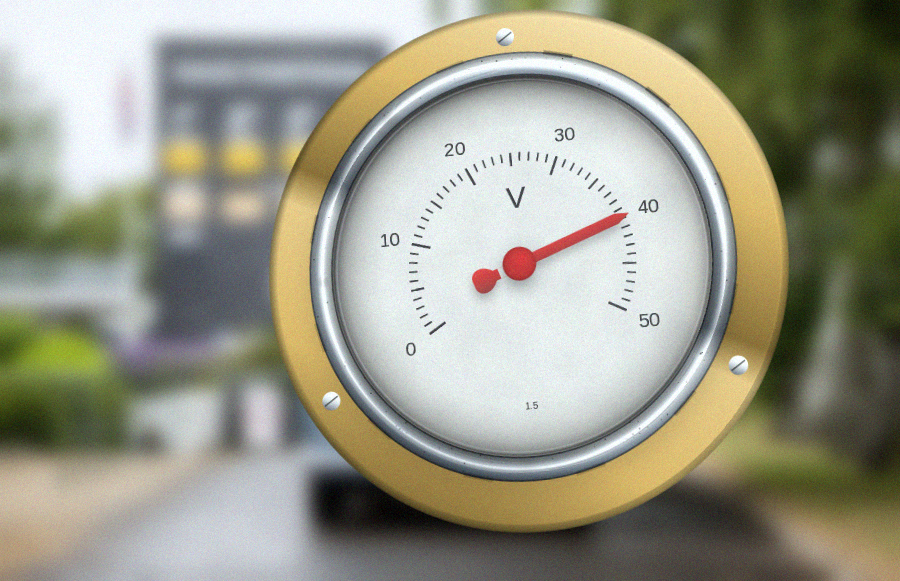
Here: 40 V
